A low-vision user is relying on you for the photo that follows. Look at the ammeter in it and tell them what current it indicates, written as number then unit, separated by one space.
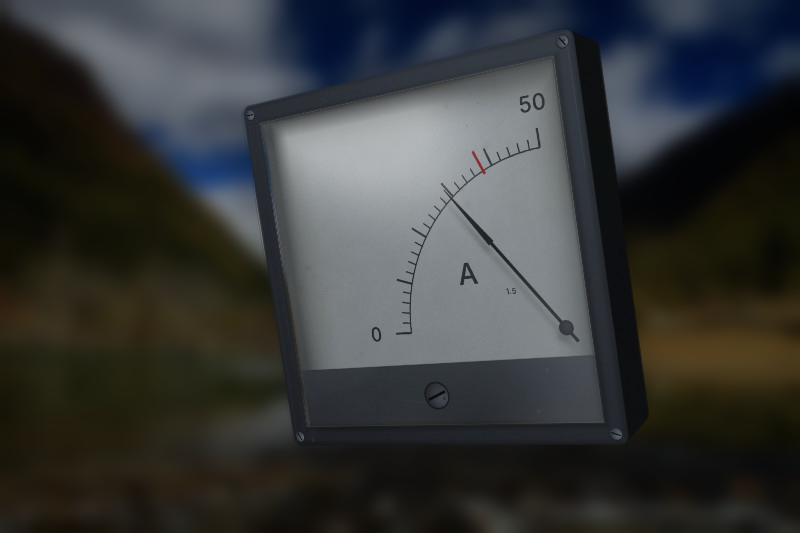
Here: 30 A
